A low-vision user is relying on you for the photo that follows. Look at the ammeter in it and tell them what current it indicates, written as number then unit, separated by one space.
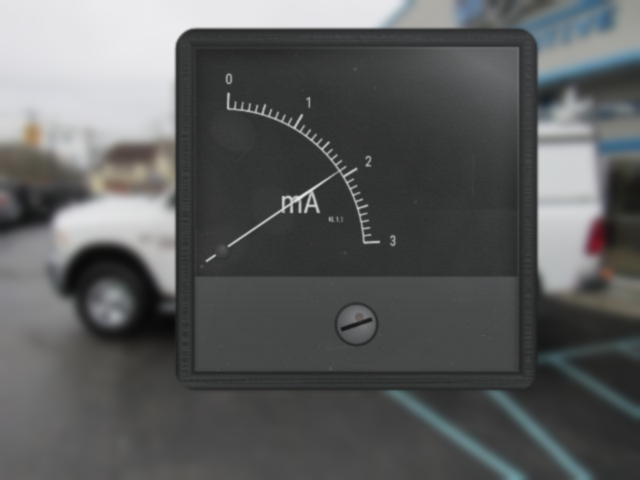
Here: 1.9 mA
